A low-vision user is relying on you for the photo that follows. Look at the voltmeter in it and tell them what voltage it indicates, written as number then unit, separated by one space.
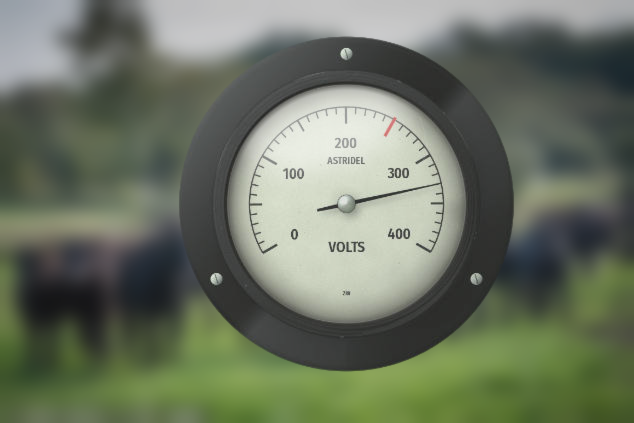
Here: 330 V
